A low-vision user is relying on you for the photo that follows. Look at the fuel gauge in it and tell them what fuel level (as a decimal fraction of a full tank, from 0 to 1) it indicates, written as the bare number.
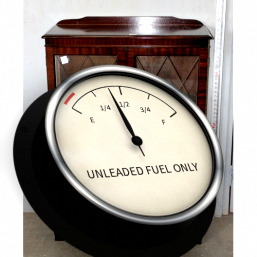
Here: 0.375
